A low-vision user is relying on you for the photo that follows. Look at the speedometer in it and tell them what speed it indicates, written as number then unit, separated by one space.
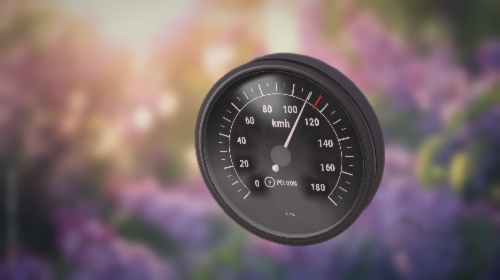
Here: 110 km/h
